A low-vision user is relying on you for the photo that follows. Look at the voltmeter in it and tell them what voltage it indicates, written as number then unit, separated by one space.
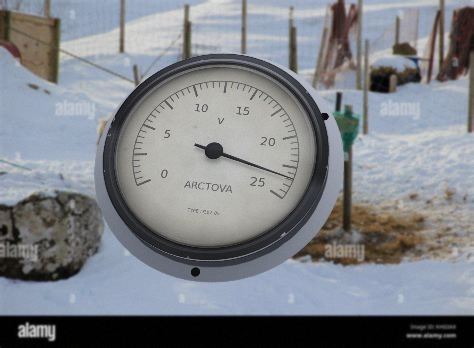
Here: 23.5 V
